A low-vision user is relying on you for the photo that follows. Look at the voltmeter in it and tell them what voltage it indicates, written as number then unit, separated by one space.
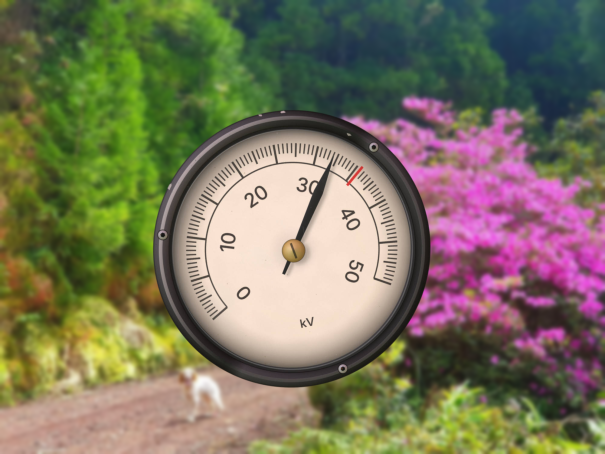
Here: 32 kV
